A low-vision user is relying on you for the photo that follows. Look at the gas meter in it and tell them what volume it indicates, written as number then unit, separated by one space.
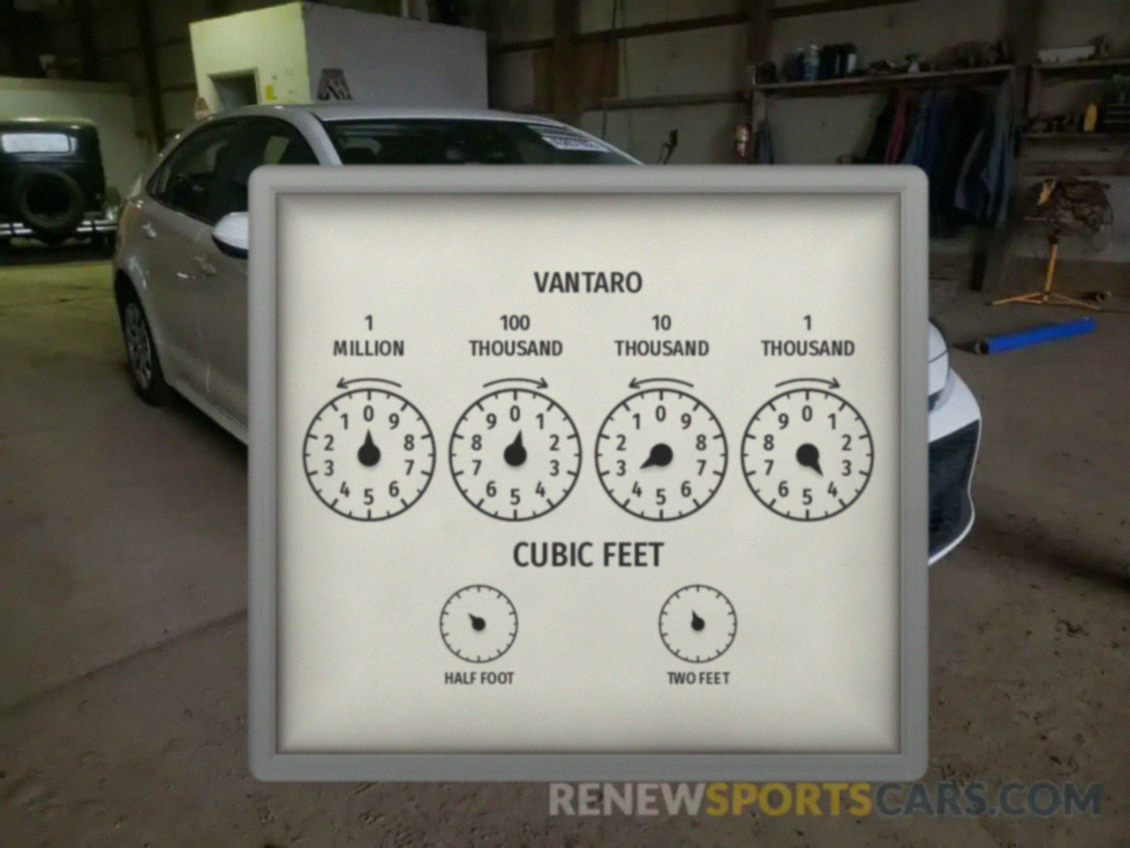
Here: 3400 ft³
